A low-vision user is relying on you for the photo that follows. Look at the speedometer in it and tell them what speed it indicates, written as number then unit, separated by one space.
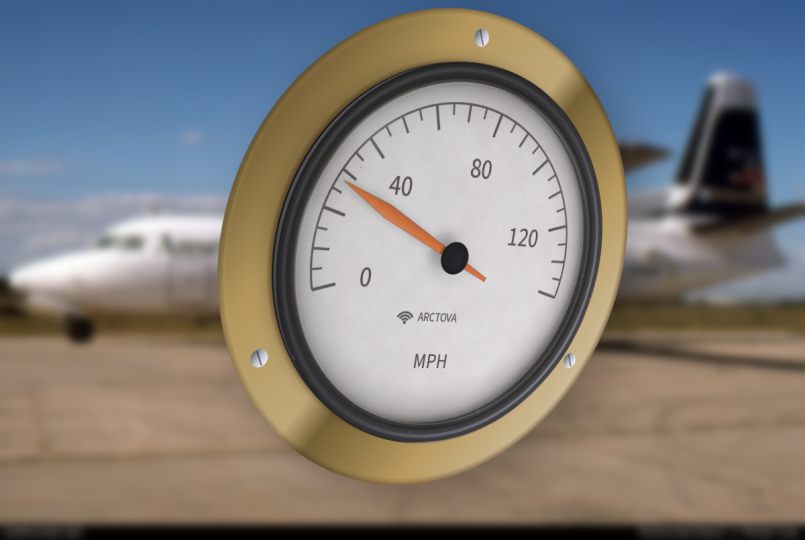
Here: 27.5 mph
